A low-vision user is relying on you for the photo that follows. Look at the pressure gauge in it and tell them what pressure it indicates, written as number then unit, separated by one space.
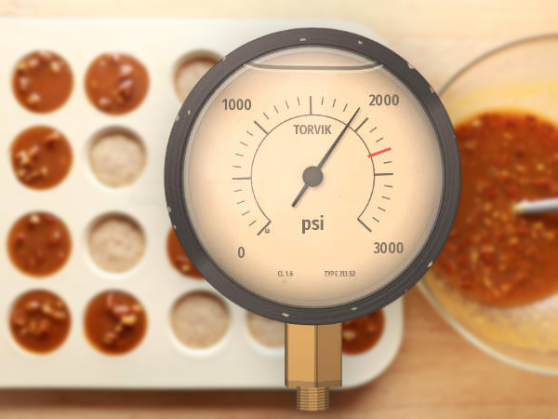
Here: 1900 psi
